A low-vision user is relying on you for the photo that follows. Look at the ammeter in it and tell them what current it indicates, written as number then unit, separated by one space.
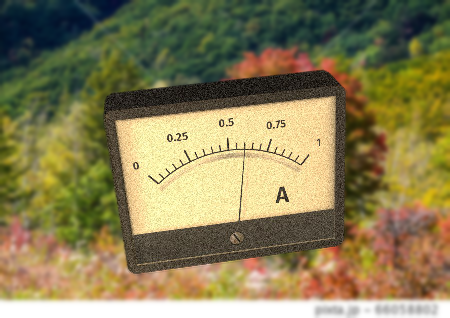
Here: 0.6 A
